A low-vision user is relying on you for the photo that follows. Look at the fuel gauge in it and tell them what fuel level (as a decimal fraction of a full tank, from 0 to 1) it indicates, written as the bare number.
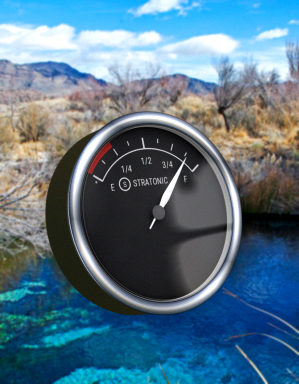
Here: 0.875
